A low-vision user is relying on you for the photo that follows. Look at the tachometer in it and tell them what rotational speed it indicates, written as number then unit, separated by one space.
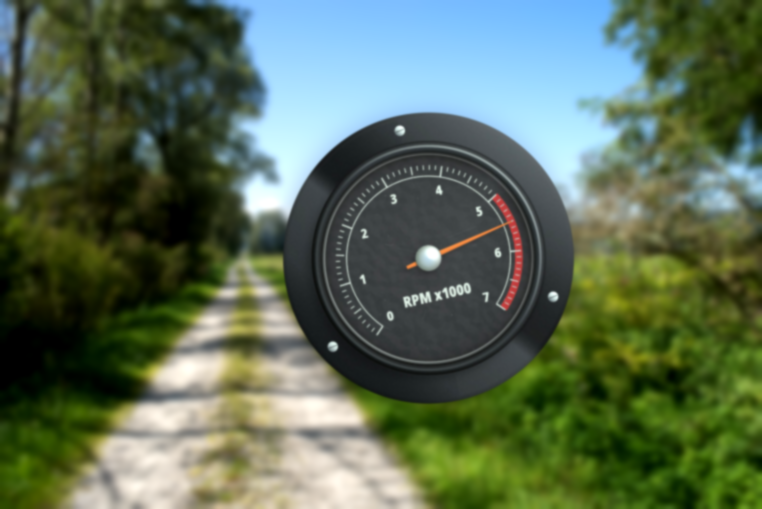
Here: 5500 rpm
